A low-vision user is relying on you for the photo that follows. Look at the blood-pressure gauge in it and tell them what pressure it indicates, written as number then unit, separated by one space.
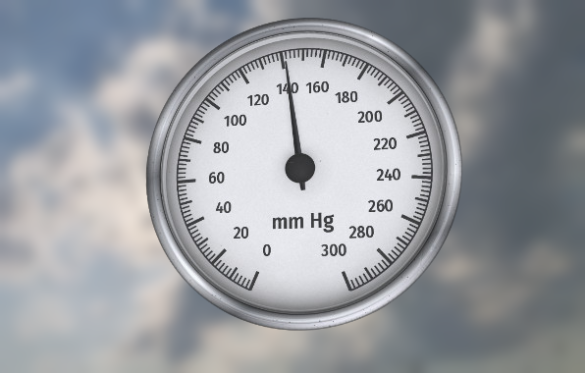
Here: 142 mmHg
